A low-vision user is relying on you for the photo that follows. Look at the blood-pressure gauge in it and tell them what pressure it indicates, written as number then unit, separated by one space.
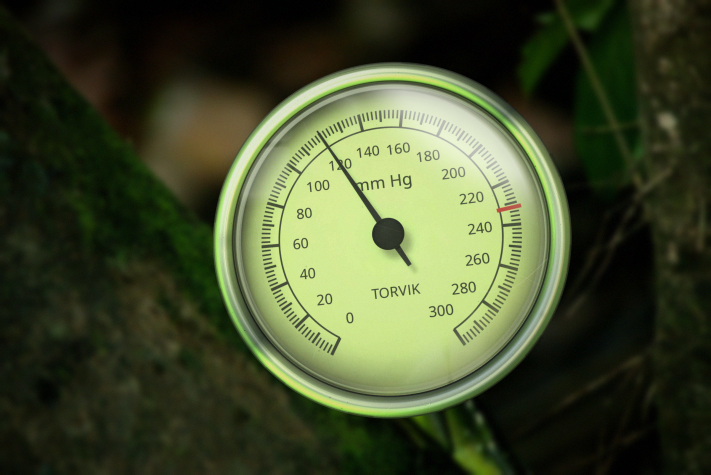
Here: 120 mmHg
